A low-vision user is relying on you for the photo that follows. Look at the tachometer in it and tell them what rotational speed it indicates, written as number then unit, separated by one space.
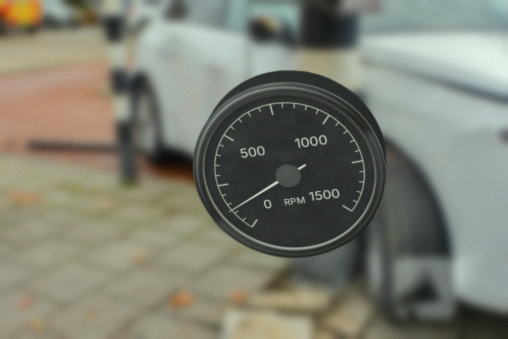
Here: 125 rpm
